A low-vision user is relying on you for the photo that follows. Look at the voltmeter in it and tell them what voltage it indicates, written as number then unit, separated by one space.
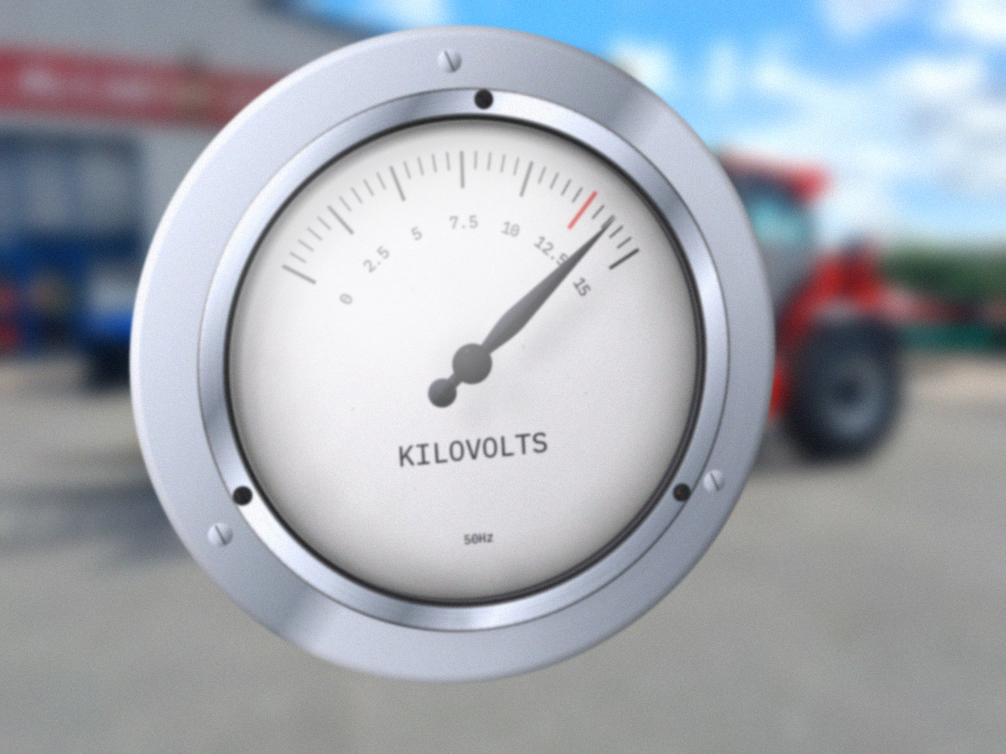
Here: 13.5 kV
